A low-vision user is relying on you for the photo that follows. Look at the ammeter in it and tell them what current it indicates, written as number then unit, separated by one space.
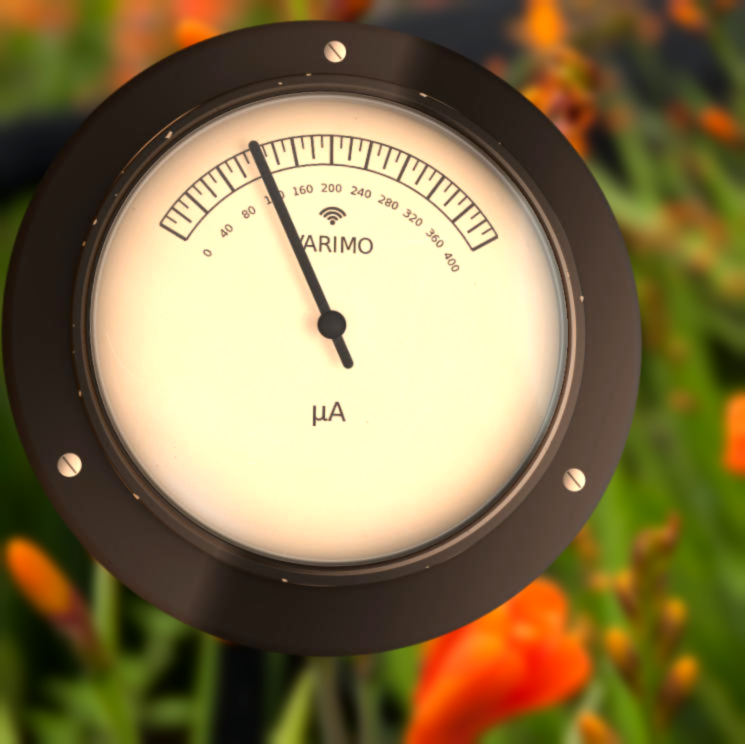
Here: 120 µA
